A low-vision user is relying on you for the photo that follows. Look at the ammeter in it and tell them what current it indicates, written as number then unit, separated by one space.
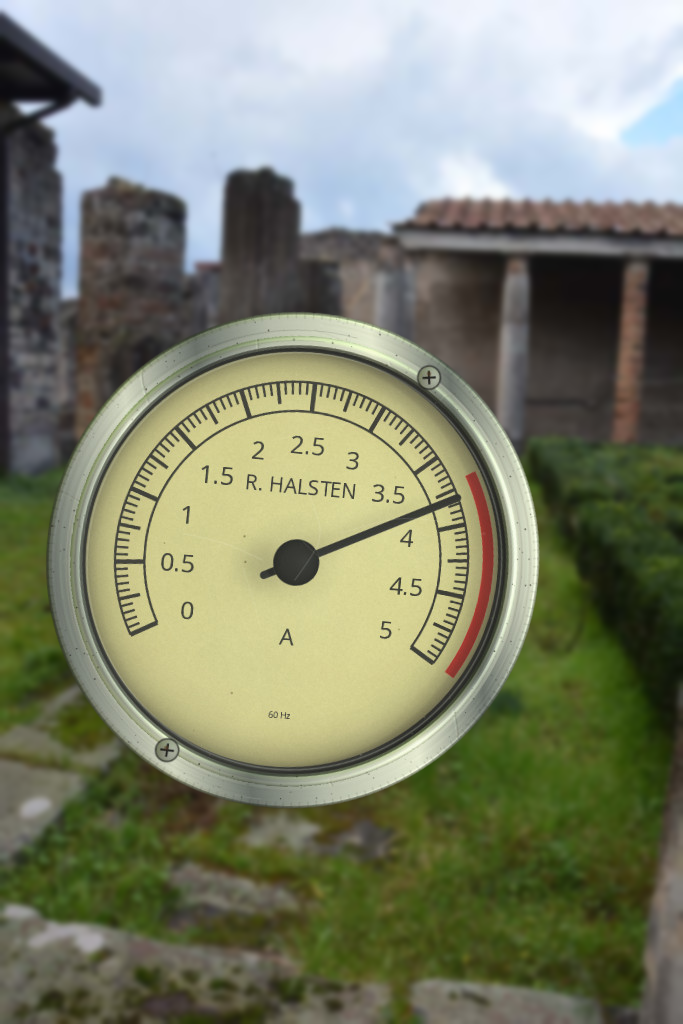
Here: 3.8 A
